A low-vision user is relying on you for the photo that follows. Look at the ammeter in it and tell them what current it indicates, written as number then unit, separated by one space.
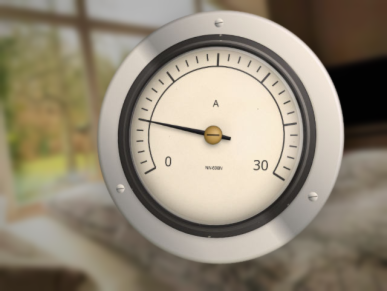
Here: 5 A
